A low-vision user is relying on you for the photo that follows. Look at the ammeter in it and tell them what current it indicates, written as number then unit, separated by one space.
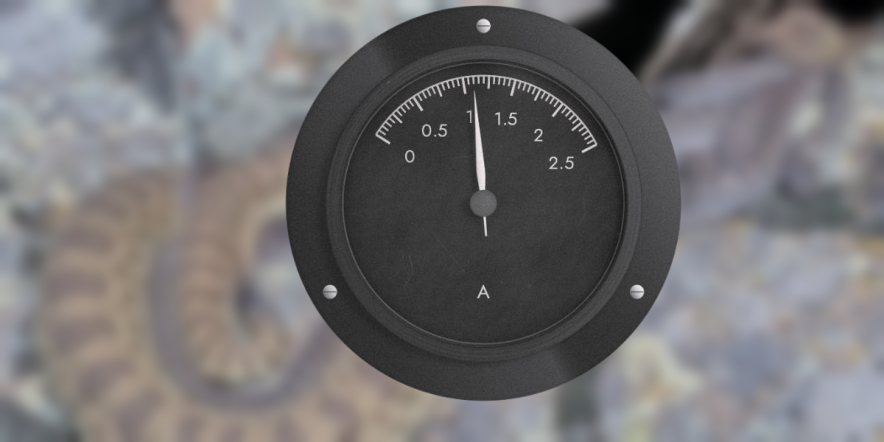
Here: 1.1 A
